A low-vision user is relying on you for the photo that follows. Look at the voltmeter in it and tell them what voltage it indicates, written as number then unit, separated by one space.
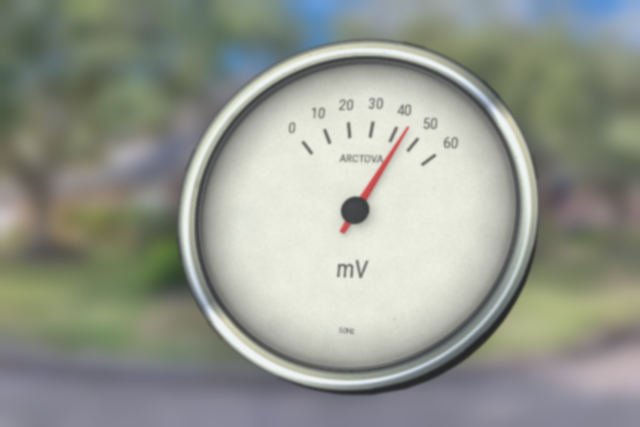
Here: 45 mV
